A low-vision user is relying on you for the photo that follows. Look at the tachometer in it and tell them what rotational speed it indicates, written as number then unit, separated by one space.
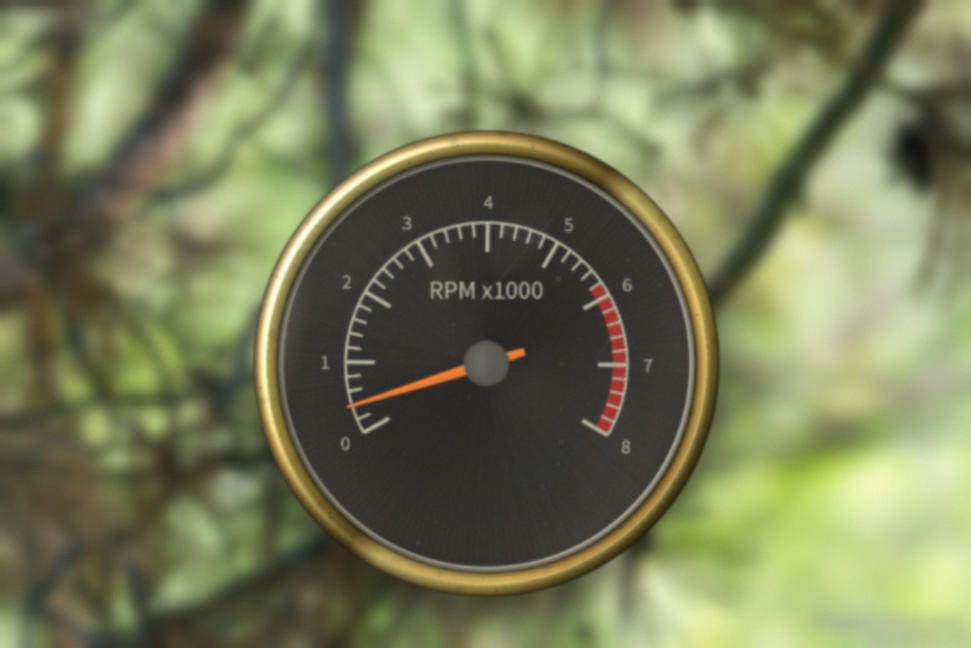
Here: 400 rpm
